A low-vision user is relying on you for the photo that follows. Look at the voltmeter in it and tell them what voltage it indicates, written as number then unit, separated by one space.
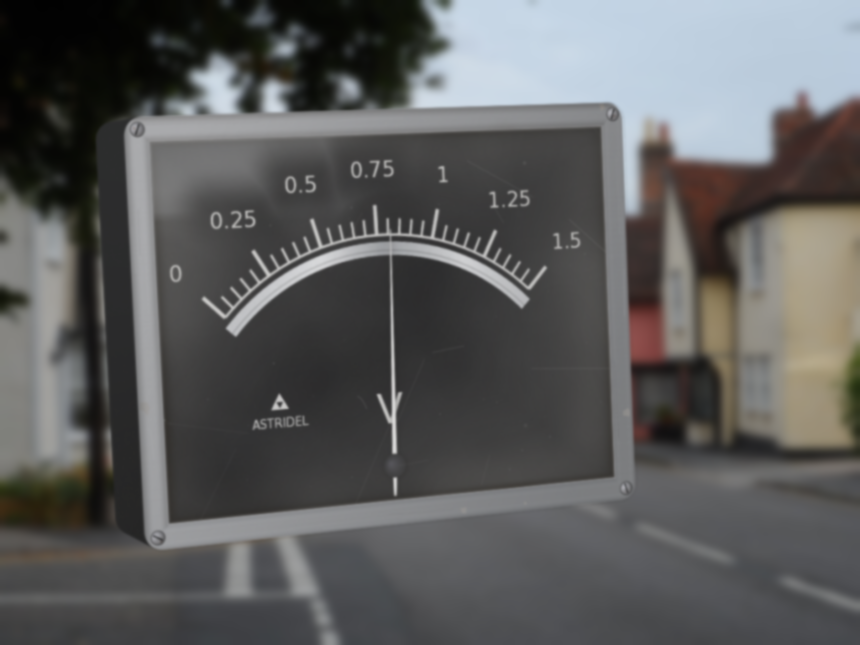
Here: 0.8 V
